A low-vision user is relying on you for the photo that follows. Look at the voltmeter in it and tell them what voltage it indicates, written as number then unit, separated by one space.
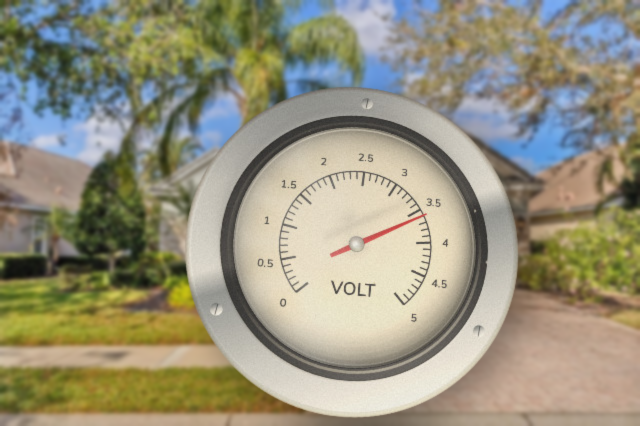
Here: 3.6 V
